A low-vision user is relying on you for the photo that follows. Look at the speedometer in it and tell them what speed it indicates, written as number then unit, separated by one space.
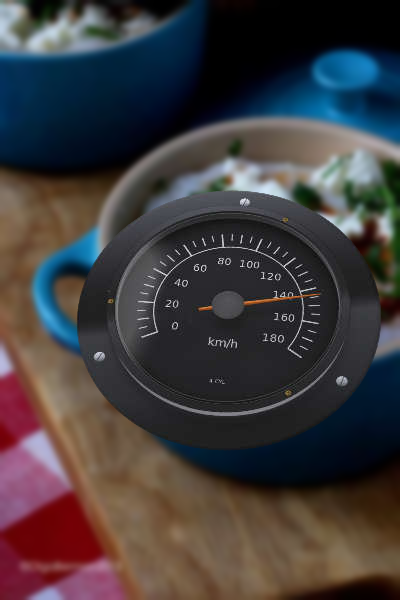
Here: 145 km/h
